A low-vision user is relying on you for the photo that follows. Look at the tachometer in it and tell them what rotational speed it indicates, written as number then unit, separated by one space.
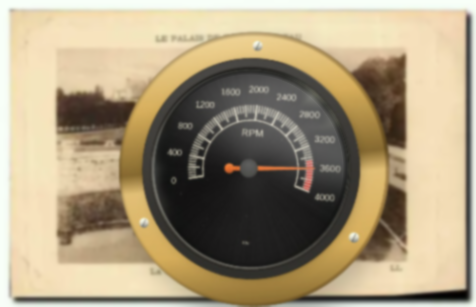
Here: 3600 rpm
